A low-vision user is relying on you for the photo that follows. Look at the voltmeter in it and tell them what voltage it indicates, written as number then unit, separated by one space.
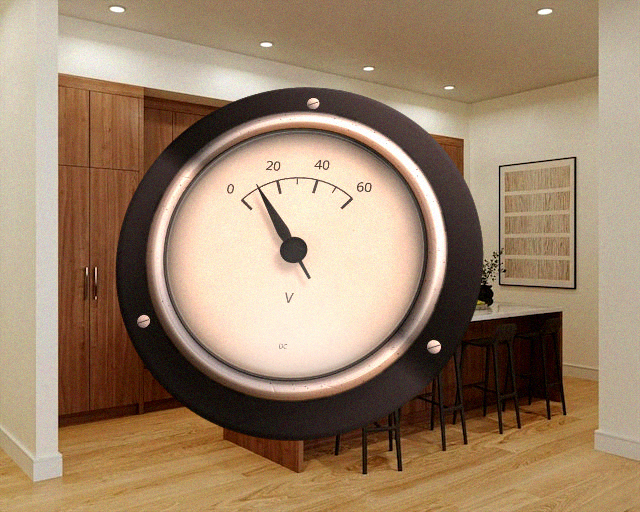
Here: 10 V
